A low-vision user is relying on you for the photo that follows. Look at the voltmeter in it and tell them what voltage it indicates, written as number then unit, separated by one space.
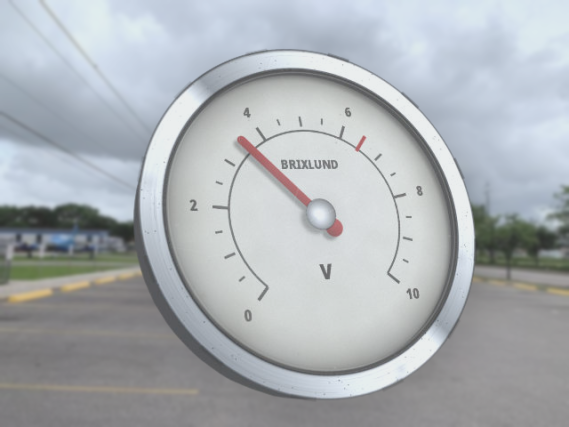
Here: 3.5 V
